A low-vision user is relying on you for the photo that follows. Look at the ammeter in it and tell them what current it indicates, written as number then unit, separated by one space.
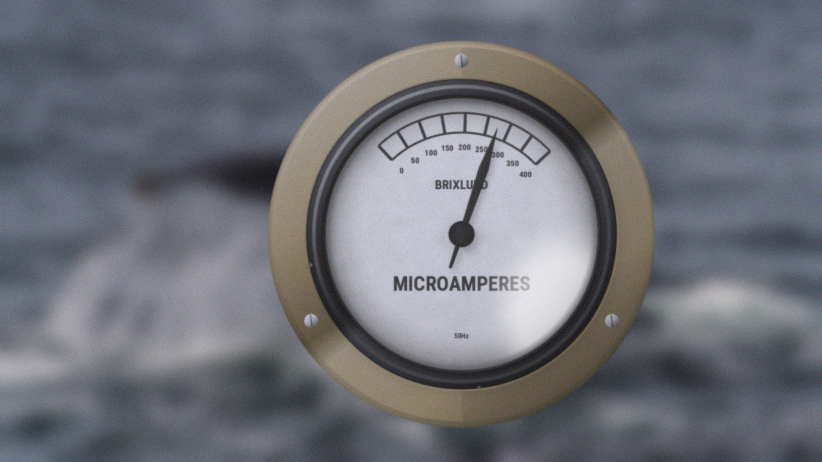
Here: 275 µA
